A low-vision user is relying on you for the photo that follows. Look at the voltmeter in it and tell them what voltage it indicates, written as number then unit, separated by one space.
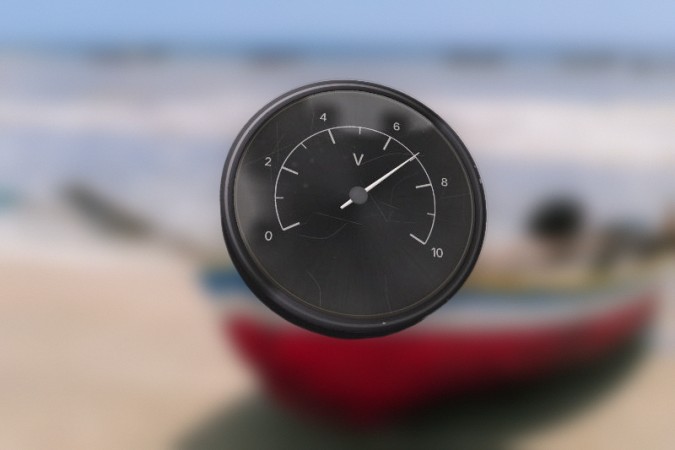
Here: 7 V
